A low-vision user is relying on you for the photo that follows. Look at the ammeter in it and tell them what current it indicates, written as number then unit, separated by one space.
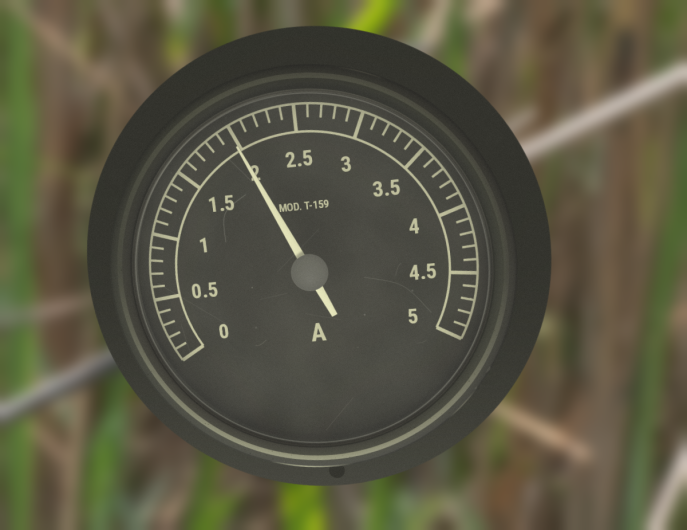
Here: 2 A
